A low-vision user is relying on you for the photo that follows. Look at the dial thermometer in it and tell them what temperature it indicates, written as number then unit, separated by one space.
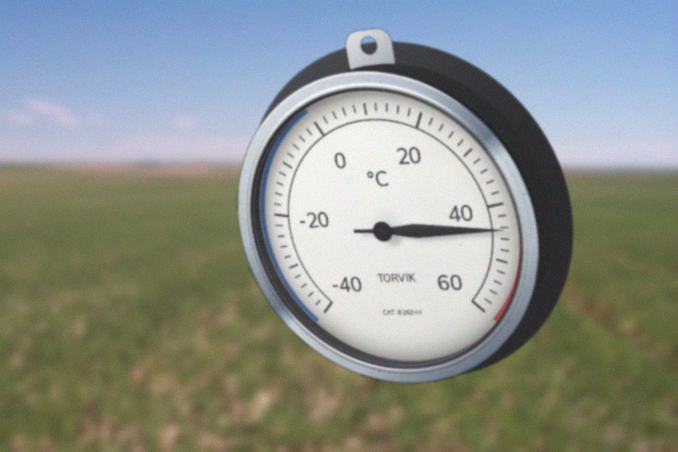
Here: 44 °C
